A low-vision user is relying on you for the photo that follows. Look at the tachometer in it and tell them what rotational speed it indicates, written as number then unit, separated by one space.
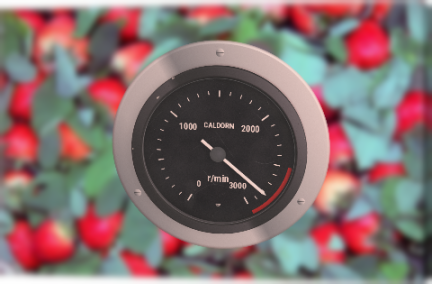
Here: 2800 rpm
